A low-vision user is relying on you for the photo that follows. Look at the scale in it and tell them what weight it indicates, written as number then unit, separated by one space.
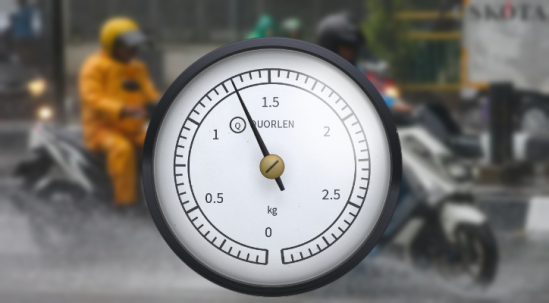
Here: 1.3 kg
